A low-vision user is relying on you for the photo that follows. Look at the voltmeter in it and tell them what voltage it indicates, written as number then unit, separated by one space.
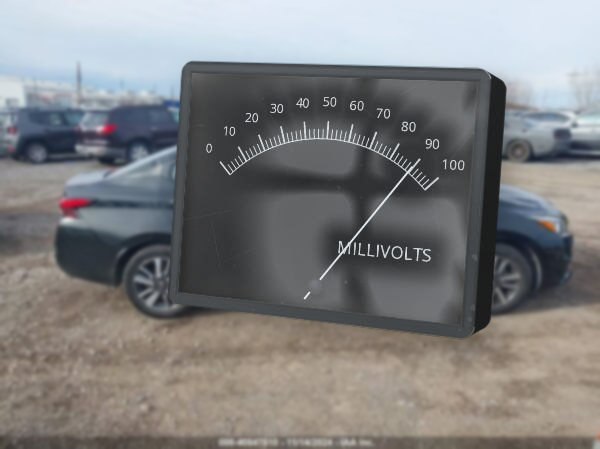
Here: 90 mV
